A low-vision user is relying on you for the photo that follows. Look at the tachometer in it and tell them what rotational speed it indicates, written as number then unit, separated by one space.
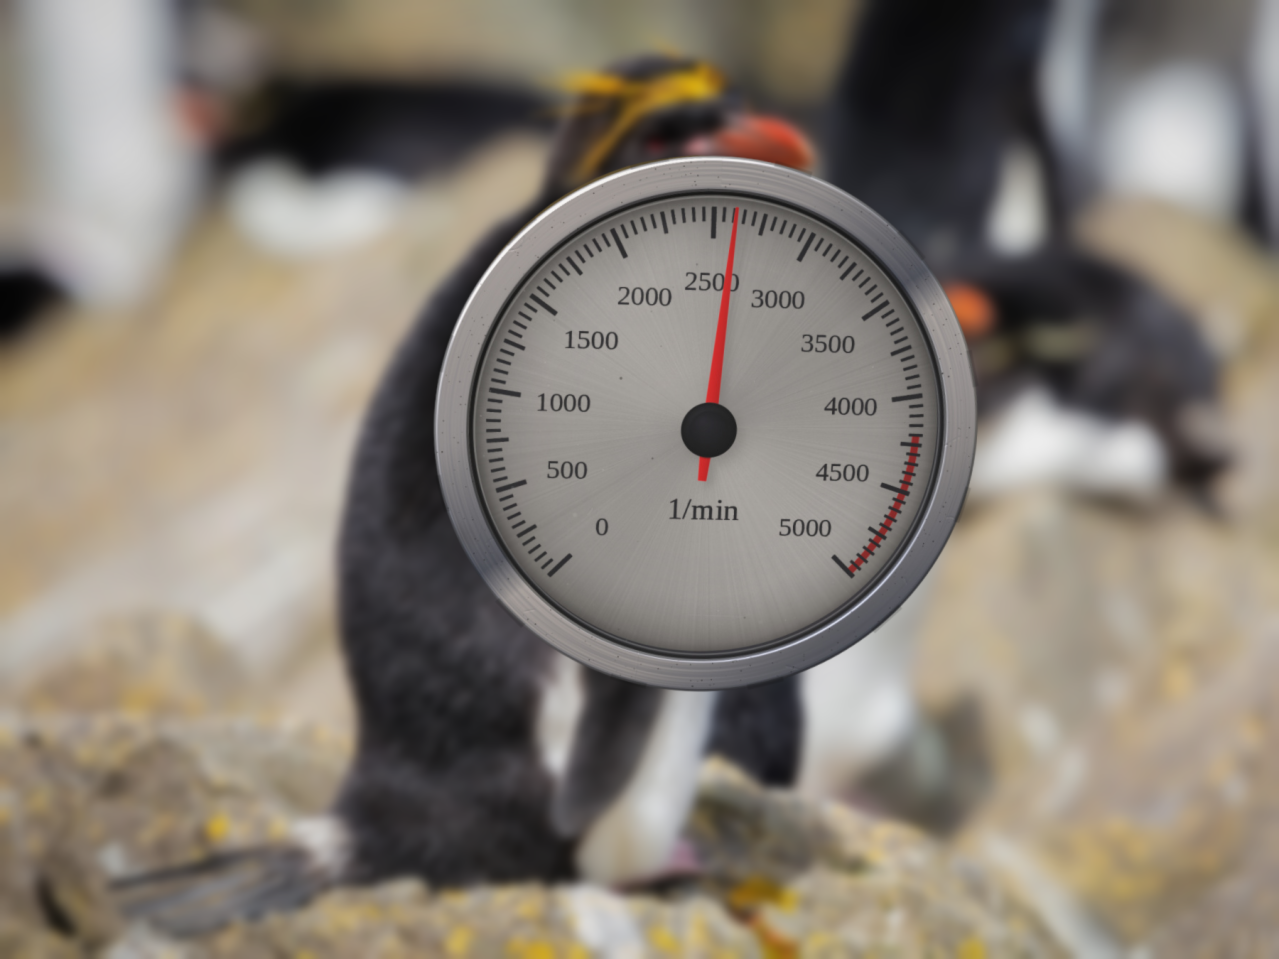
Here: 2600 rpm
